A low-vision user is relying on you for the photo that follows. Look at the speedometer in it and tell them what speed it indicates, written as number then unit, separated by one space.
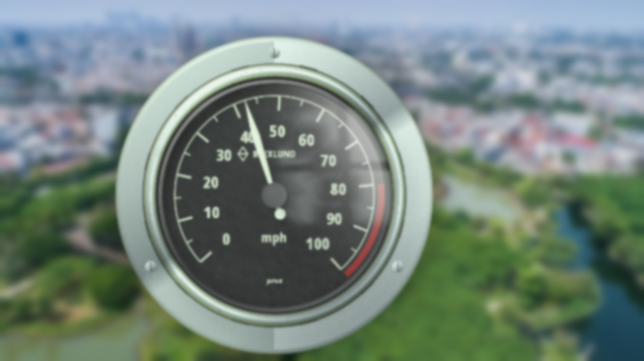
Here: 42.5 mph
